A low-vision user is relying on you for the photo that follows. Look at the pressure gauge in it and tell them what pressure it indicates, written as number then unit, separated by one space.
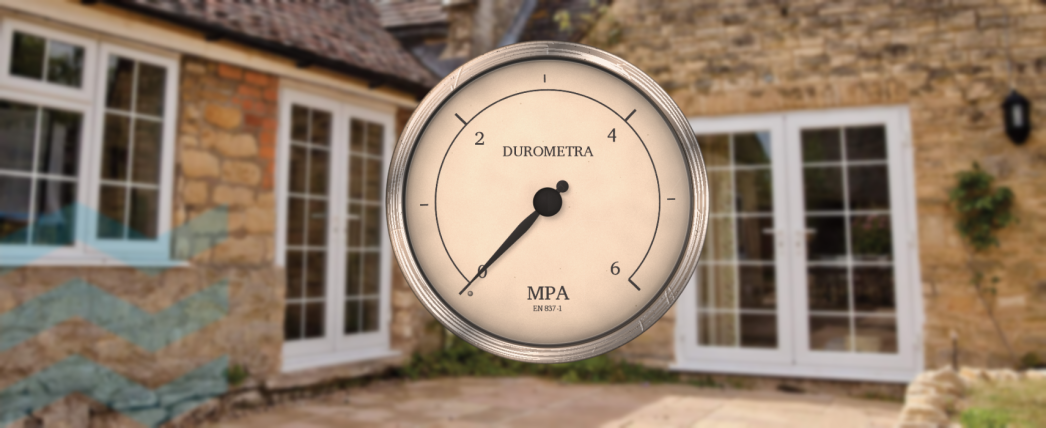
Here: 0 MPa
